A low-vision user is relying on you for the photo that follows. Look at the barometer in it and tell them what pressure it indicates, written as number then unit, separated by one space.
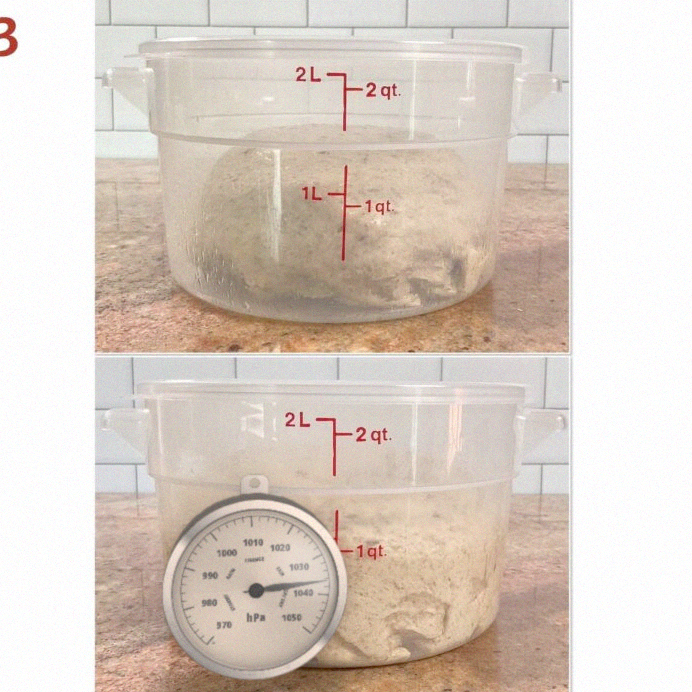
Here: 1036 hPa
